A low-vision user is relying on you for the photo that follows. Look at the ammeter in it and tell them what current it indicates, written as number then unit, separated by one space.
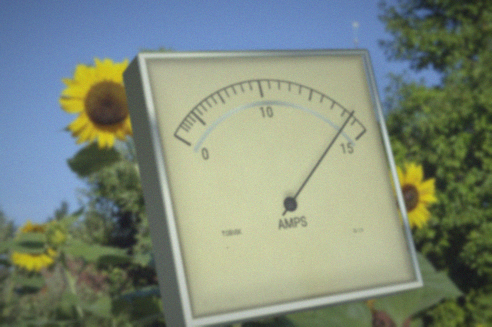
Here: 14.25 A
